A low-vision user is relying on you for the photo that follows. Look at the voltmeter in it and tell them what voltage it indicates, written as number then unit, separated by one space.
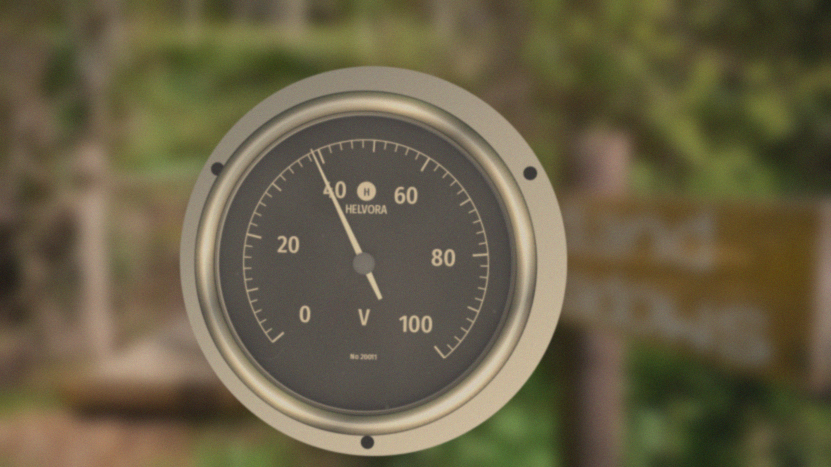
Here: 39 V
